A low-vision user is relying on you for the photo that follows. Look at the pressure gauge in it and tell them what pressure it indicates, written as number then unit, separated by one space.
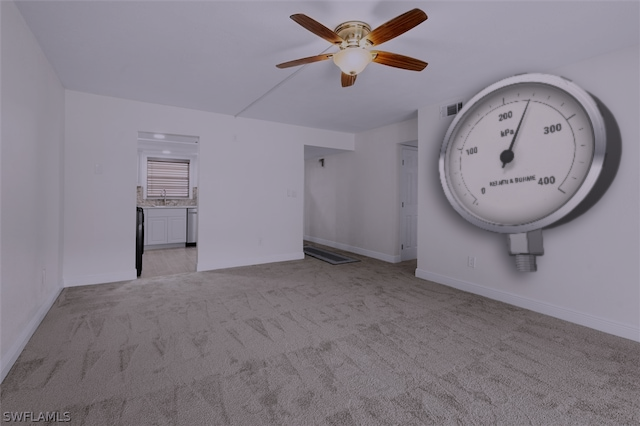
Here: 240 kPa
